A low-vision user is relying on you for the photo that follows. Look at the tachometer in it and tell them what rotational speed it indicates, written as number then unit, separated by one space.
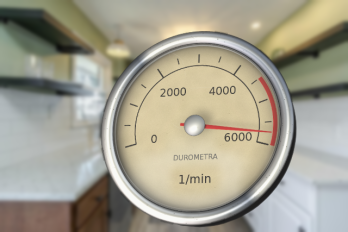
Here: 5750 rpm
